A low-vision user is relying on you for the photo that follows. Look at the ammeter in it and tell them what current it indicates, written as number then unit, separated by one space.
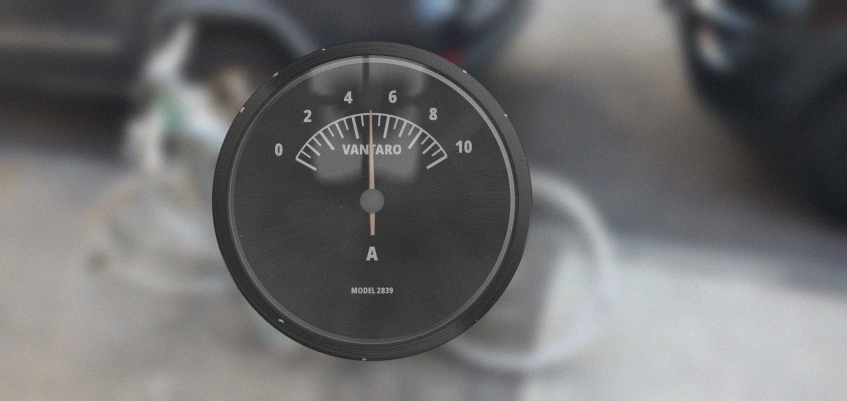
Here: 5 A
